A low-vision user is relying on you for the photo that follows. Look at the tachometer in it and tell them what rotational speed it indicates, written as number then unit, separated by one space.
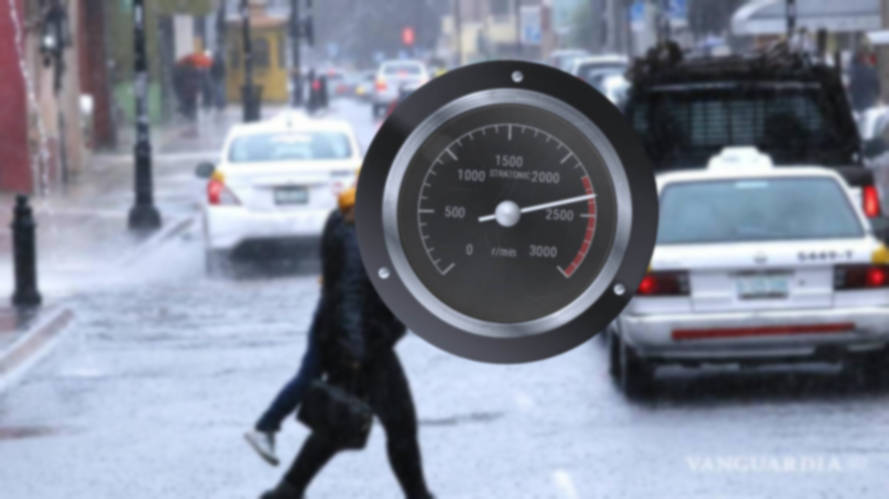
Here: 2350 rpm
